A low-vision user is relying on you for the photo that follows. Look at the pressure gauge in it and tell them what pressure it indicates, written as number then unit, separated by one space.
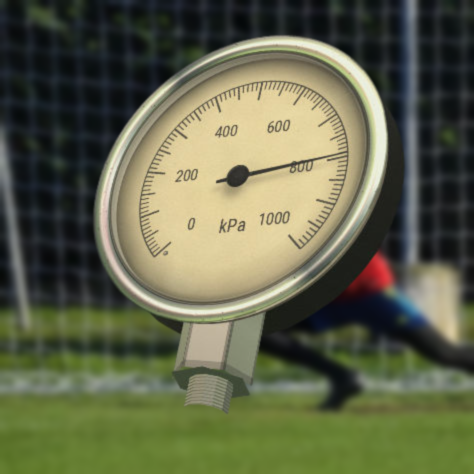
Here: 800 kPa
